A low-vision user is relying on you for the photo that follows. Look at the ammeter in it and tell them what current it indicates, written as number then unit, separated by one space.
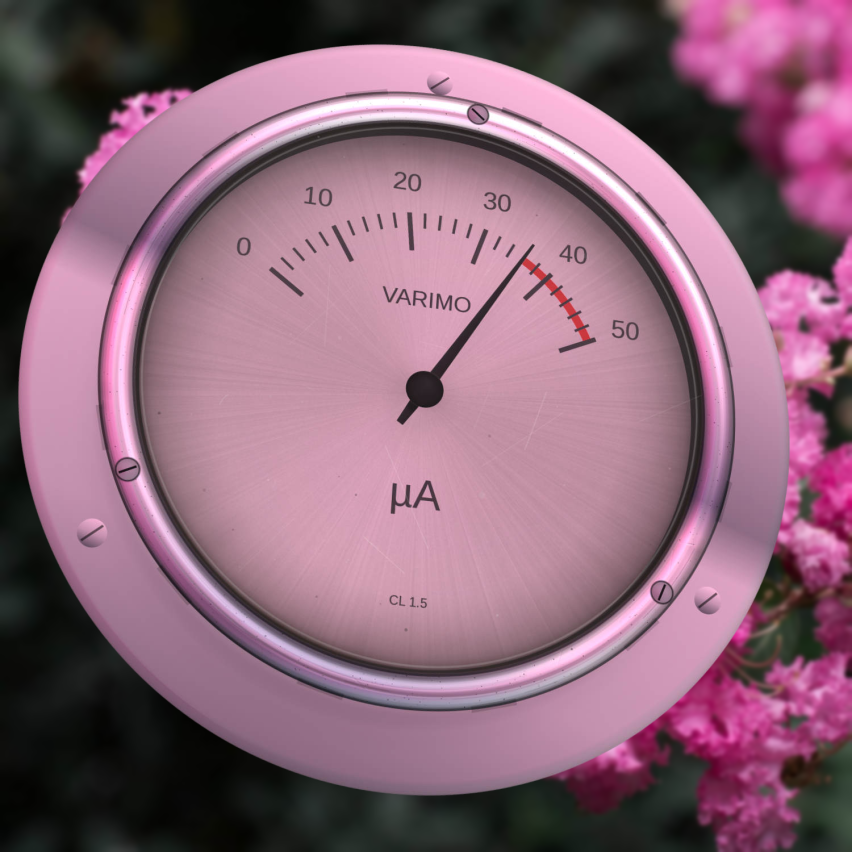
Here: 36 µA
